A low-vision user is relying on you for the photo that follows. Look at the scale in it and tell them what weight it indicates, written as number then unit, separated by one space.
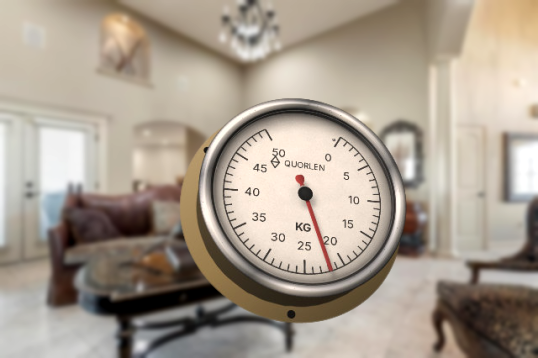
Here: 22 kg
